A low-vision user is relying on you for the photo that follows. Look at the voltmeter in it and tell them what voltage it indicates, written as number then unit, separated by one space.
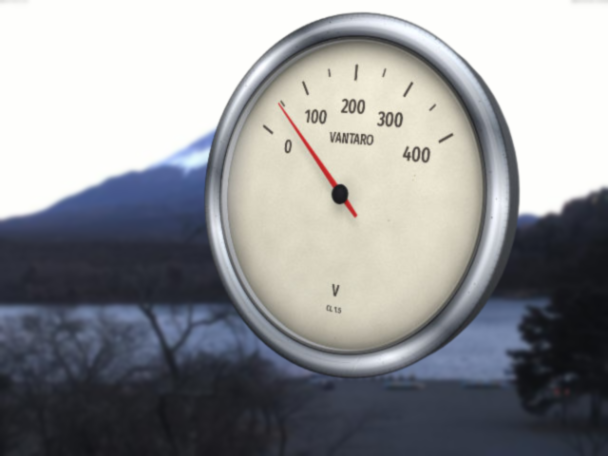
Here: 50 V
